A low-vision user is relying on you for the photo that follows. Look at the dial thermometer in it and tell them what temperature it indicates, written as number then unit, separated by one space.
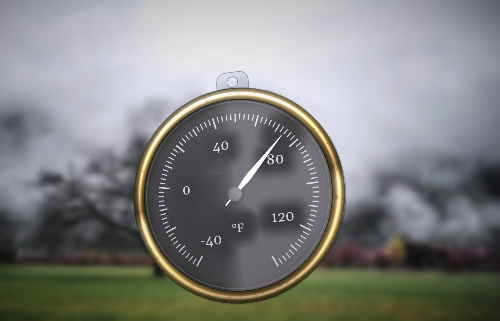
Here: 74 °F
